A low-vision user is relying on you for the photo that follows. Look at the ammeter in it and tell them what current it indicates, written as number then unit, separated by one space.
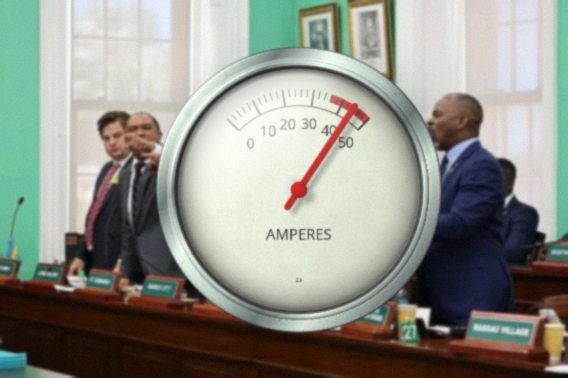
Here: 44 A
